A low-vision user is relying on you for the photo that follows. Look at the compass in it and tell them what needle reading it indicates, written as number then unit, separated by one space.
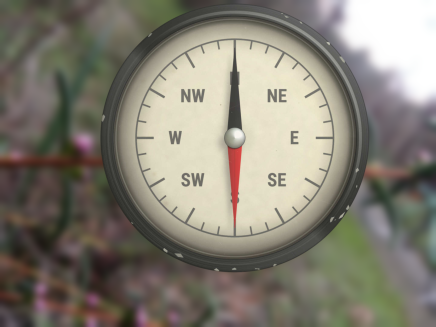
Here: 180 °
